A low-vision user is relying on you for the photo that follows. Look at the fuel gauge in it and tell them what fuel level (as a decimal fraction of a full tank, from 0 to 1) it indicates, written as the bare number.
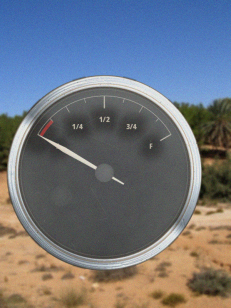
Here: 0
